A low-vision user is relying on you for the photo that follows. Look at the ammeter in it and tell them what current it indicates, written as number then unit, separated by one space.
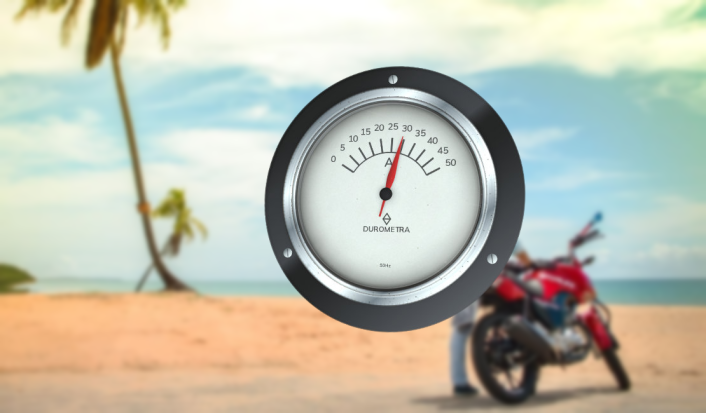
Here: 30 A
